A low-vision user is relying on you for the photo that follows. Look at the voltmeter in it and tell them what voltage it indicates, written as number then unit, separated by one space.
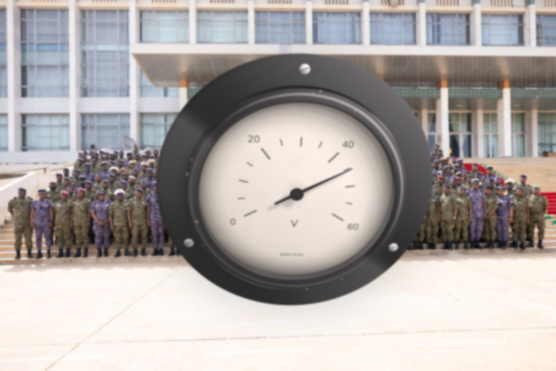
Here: 45 V
